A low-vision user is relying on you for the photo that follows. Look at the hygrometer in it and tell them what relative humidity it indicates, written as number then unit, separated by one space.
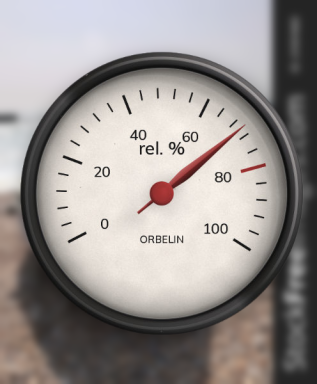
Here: 70 %
